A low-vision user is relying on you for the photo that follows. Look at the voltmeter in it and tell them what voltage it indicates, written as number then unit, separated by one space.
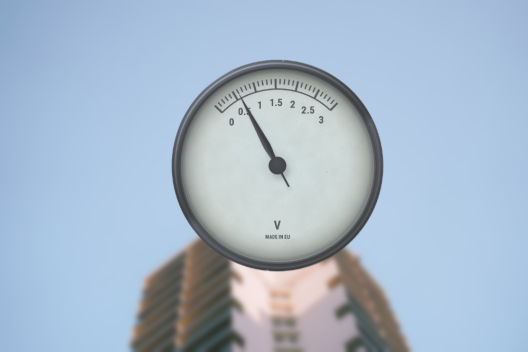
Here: 0.6 V
